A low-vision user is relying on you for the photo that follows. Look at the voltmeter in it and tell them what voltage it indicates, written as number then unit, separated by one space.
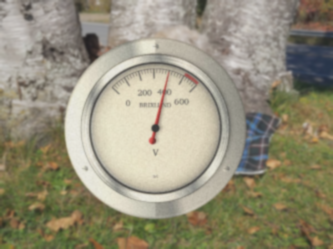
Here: 400 V
